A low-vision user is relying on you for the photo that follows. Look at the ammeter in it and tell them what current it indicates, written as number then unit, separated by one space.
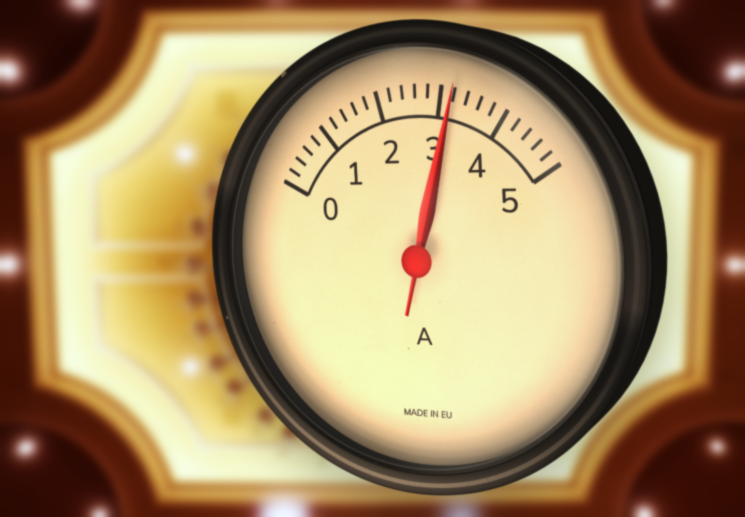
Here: 3.2 A
